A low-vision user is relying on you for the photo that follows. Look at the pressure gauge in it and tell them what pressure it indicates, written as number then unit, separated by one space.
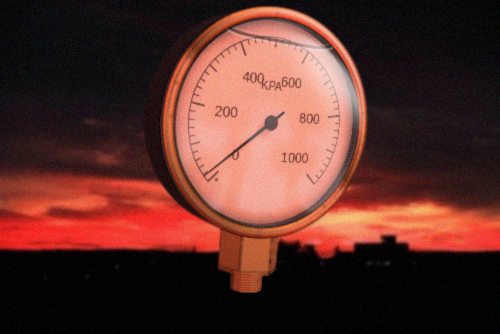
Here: 20 kPa
